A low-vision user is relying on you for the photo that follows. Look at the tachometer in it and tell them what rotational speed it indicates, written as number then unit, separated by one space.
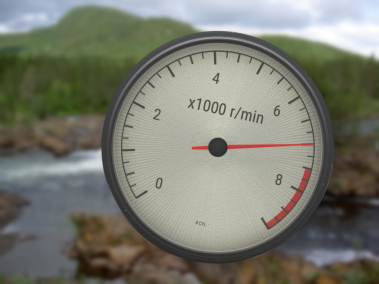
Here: 7000 rpm
